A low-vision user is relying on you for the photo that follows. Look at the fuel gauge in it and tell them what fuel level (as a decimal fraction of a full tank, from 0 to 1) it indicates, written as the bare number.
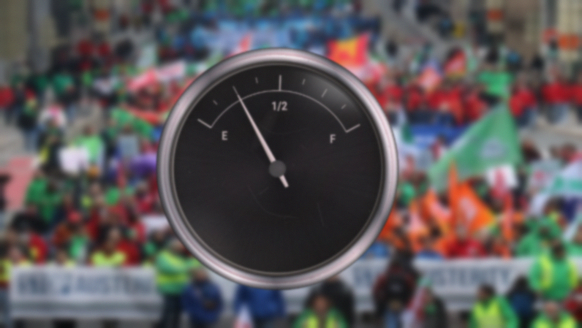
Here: 0.25
